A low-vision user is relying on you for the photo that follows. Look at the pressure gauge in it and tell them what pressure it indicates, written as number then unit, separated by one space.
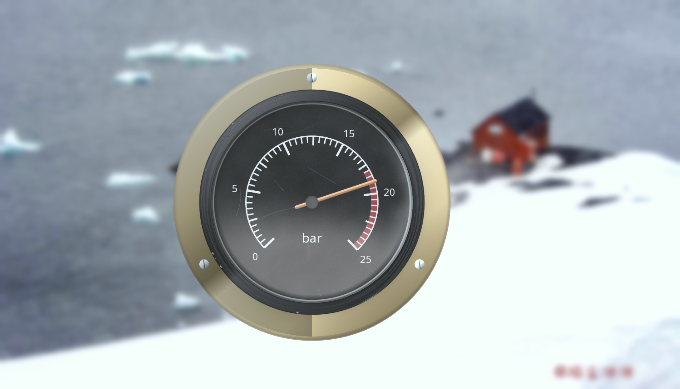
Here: 19 bar
